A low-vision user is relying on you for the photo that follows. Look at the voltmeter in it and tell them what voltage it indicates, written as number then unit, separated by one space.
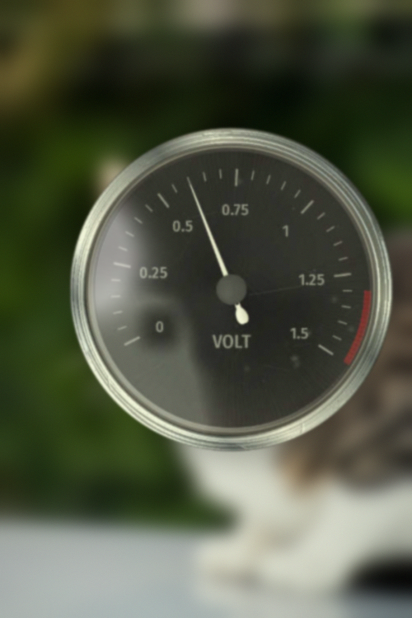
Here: 0.6 V
